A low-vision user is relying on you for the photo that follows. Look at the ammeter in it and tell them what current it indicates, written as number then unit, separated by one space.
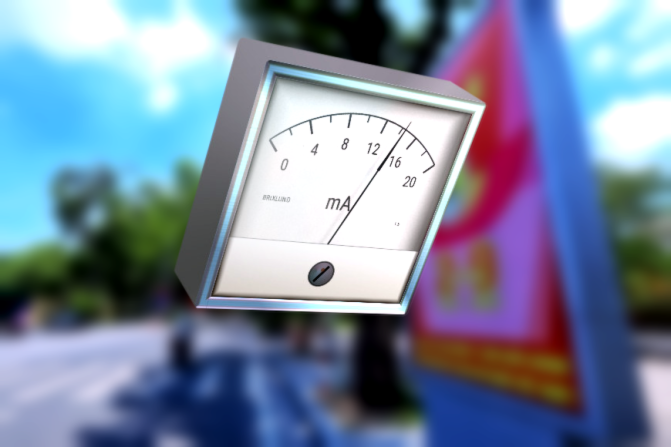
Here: 14 mA
